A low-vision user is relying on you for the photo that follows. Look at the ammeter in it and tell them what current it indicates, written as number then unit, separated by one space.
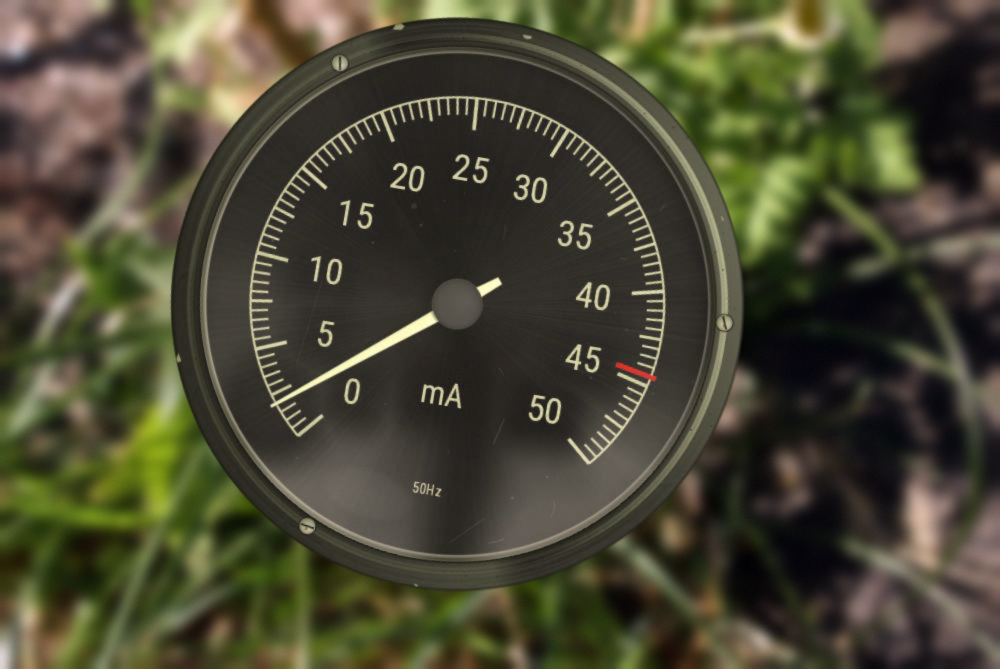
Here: 2 mA
